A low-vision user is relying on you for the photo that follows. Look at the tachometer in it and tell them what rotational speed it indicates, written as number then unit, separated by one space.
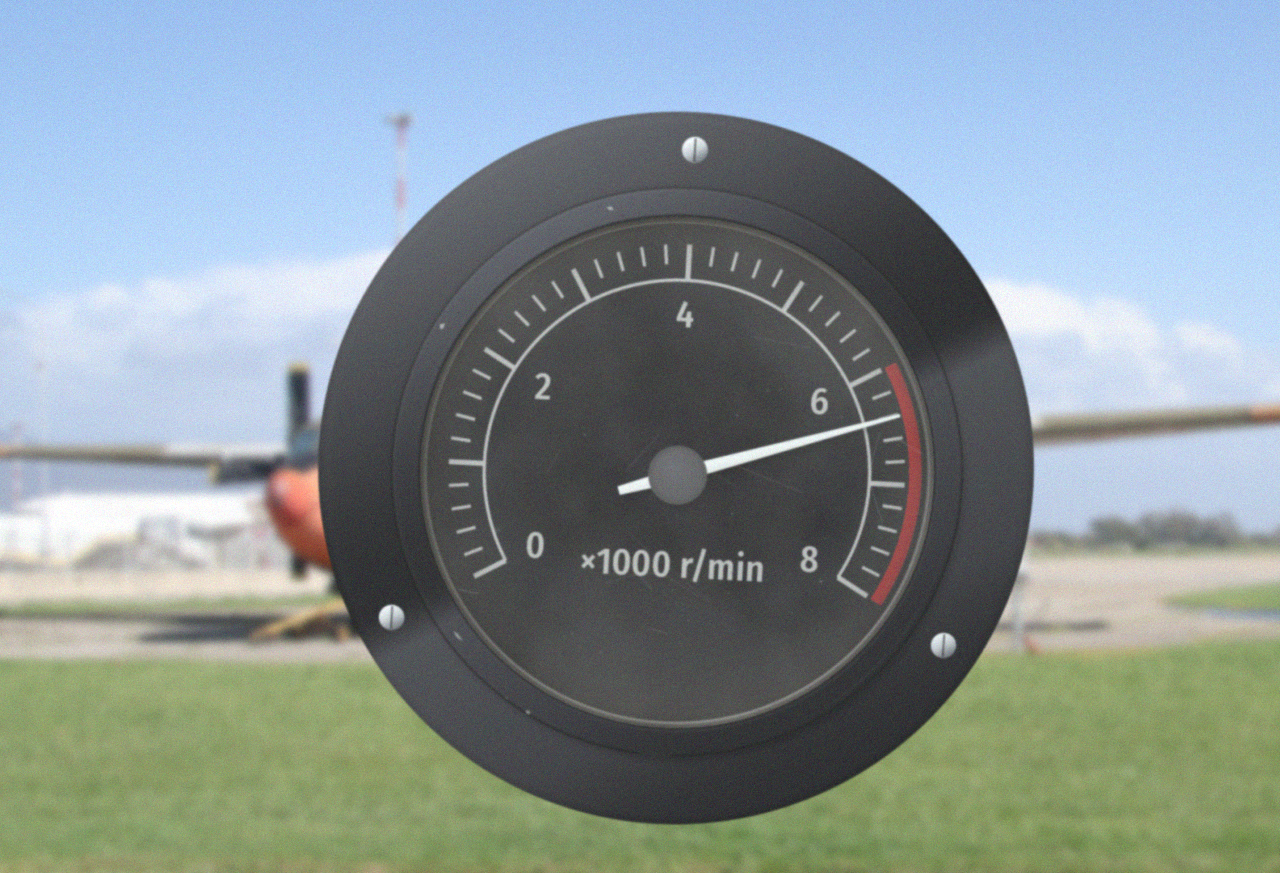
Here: 6400 rpm
